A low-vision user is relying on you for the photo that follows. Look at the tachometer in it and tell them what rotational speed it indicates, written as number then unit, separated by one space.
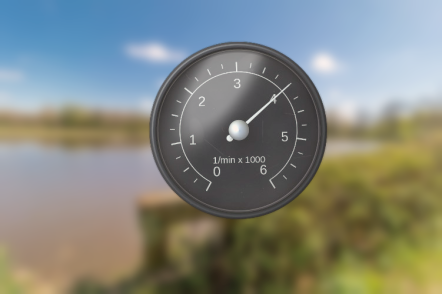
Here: 4000 rpm
